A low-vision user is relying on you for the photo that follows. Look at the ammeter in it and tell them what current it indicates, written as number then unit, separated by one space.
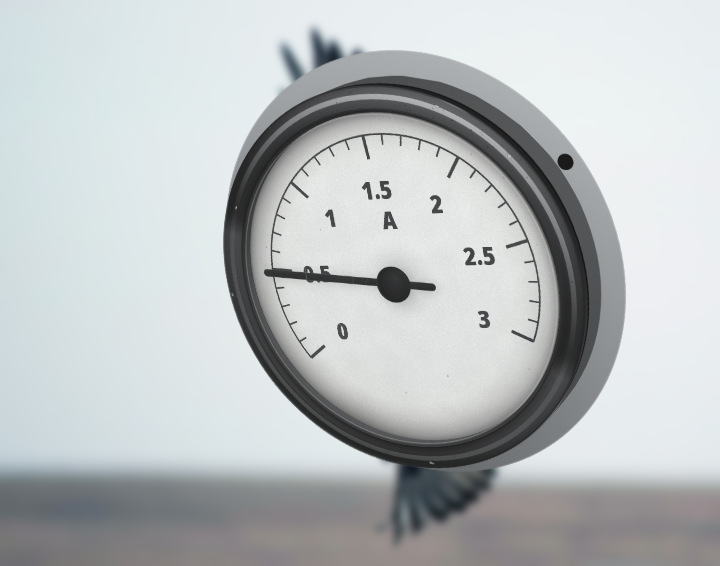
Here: 0.5 A
